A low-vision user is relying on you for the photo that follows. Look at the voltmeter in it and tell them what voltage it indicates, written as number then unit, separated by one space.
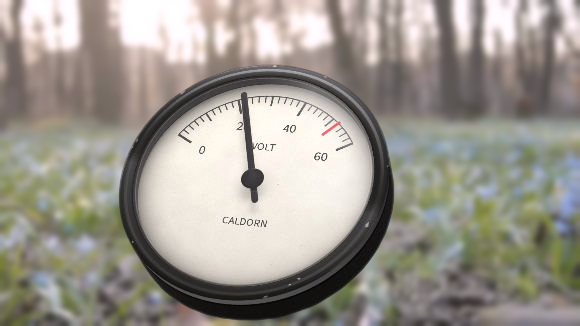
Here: 22 V
